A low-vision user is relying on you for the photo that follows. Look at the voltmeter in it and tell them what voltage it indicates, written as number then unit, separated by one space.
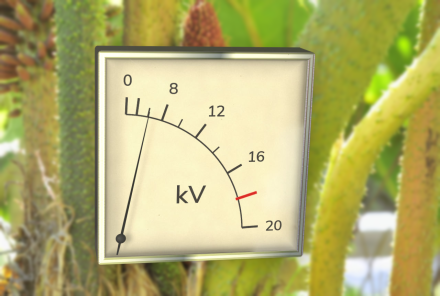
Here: 6 kV
